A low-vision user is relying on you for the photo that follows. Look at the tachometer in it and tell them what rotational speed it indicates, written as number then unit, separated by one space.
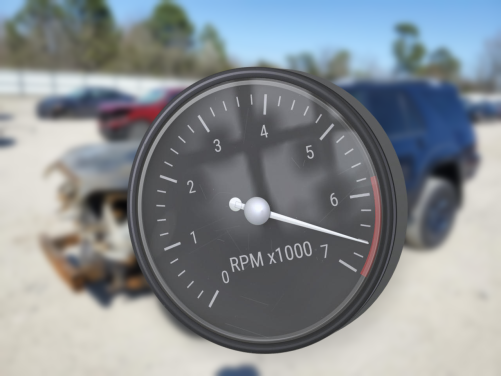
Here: 6600 rpm
